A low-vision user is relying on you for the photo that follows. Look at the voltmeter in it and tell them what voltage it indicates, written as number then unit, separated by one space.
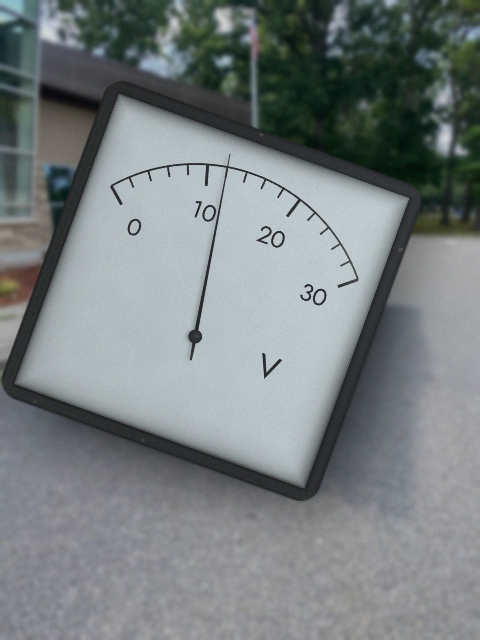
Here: 12 V
